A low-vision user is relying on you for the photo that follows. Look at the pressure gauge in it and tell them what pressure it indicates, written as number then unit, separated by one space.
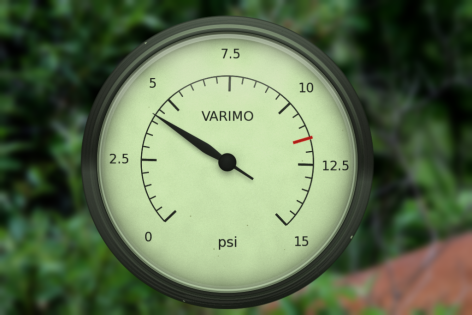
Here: 4.25 psi
